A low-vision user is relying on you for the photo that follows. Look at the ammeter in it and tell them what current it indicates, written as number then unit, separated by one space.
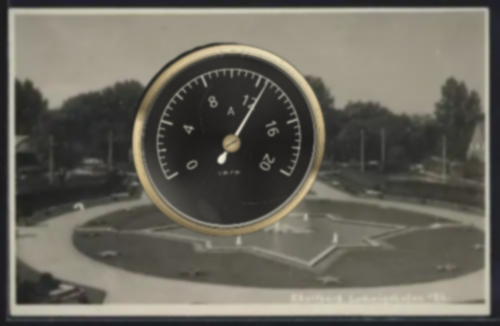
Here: 12.5 A
